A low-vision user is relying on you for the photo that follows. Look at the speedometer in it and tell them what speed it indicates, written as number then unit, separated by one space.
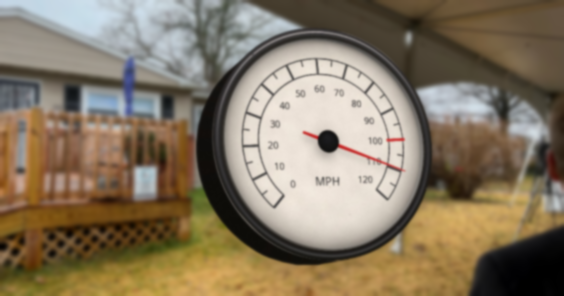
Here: 110 mph
